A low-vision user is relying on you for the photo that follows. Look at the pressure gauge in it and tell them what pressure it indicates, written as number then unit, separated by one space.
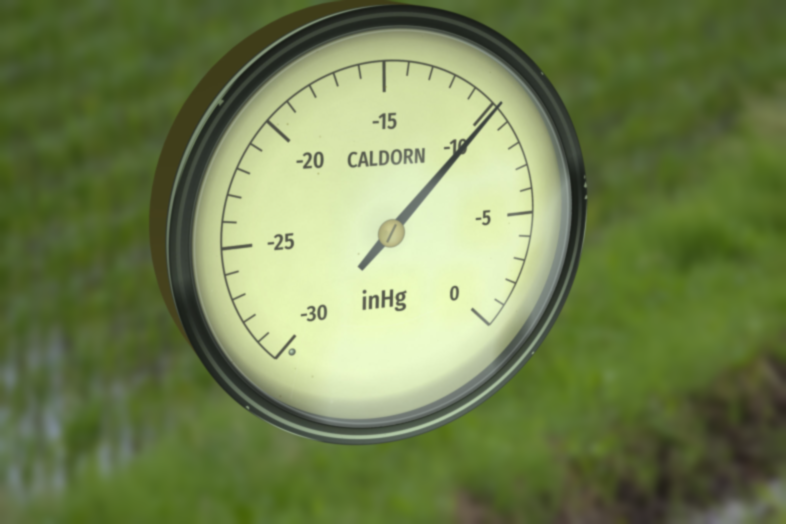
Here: -10 inHg
